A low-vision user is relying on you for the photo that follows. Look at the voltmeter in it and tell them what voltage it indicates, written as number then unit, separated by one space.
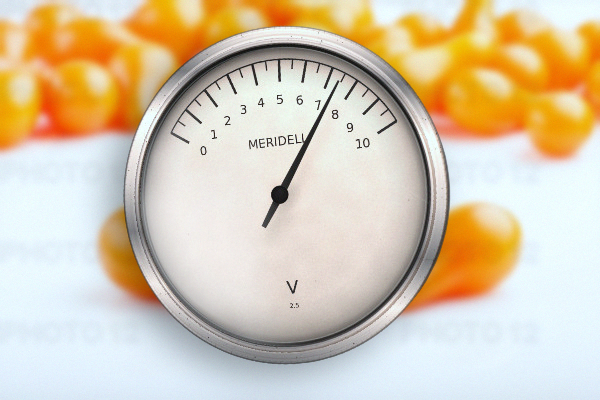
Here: 7.5 V
